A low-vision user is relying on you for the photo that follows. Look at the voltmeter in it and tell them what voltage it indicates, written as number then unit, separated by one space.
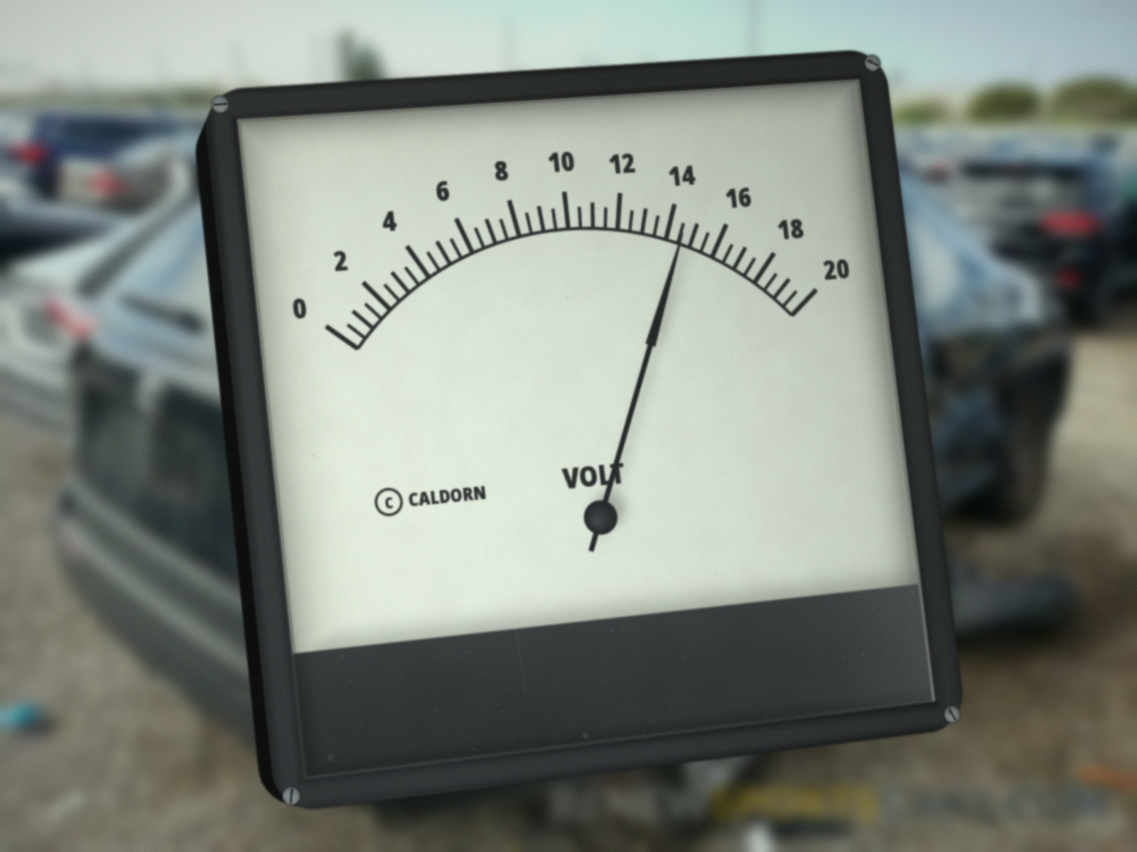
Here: 14.5 V
